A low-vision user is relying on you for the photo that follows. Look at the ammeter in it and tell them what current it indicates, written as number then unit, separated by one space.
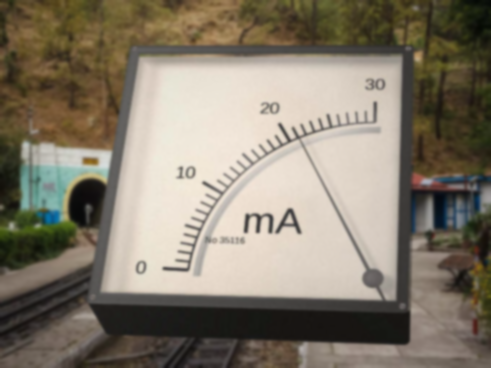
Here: 21 mA
